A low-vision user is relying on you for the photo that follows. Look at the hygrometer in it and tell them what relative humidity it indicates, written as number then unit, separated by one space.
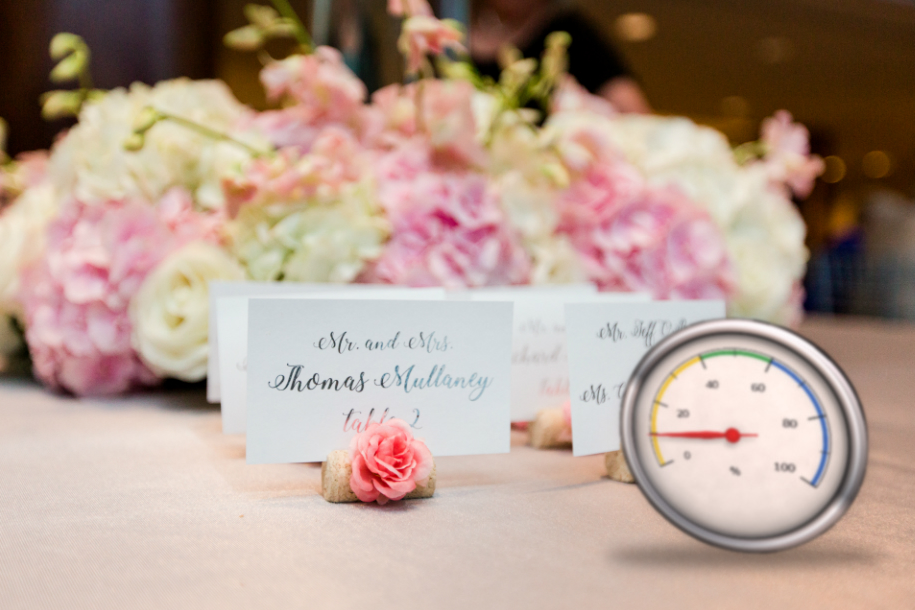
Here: 10 %
